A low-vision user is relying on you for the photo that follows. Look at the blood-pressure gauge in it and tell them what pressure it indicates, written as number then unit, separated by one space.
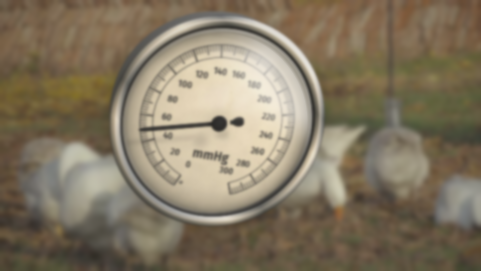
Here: 50 mmHg
